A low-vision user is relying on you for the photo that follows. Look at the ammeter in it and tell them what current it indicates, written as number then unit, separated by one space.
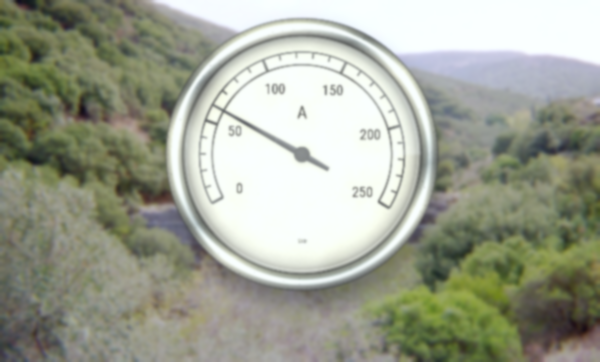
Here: 60 A
